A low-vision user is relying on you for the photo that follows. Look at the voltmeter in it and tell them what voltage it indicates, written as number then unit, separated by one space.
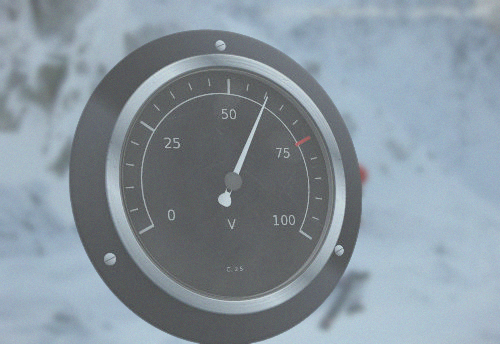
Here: 60 V
